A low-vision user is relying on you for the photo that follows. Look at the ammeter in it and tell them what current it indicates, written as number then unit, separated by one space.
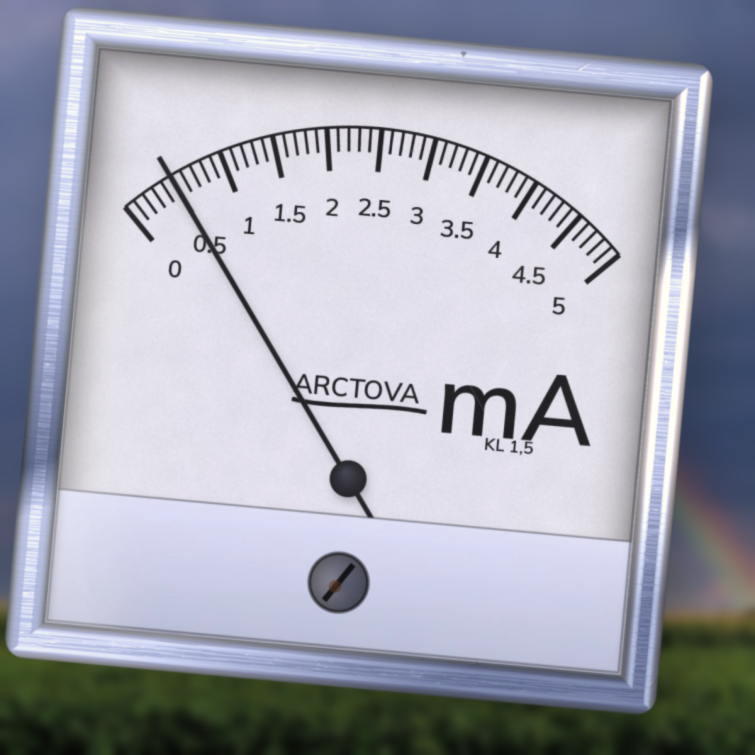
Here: 0.5 mA
